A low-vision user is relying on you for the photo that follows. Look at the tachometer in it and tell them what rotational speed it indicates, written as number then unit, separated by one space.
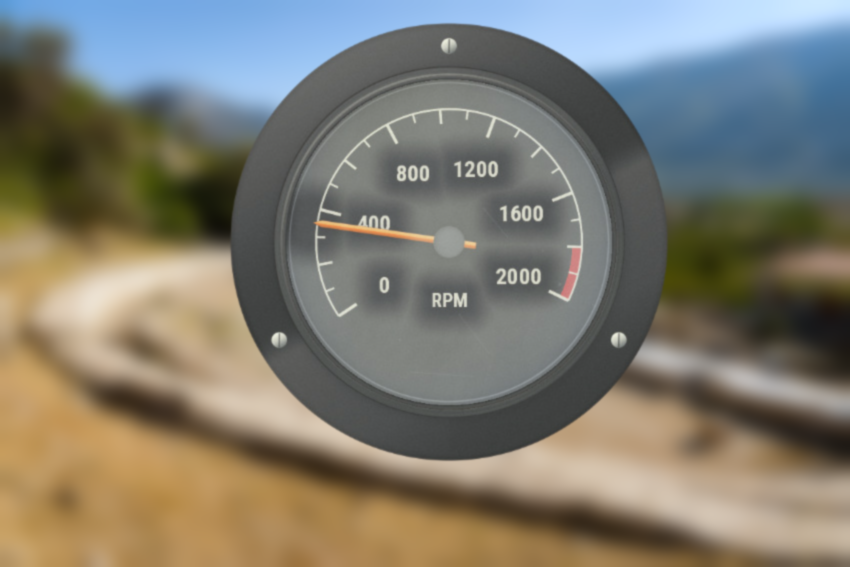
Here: 350 rpm
